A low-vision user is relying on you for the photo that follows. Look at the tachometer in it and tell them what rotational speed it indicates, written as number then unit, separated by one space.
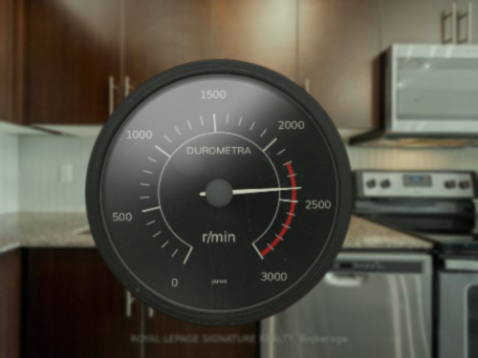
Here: 2400 rpm
